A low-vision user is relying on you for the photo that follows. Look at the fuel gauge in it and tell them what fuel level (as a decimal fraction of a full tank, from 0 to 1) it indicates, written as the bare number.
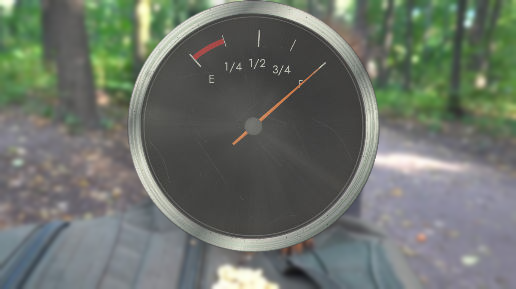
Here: 1
